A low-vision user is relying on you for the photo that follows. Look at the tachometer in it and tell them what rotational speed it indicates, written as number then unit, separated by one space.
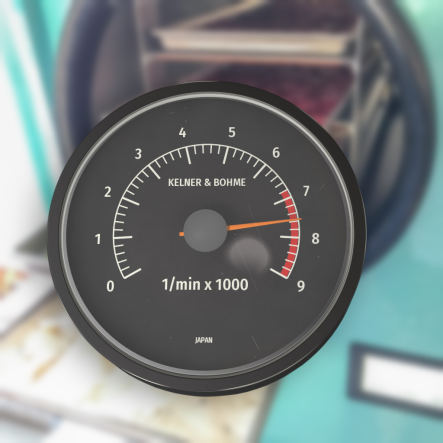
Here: 7600 rpm
